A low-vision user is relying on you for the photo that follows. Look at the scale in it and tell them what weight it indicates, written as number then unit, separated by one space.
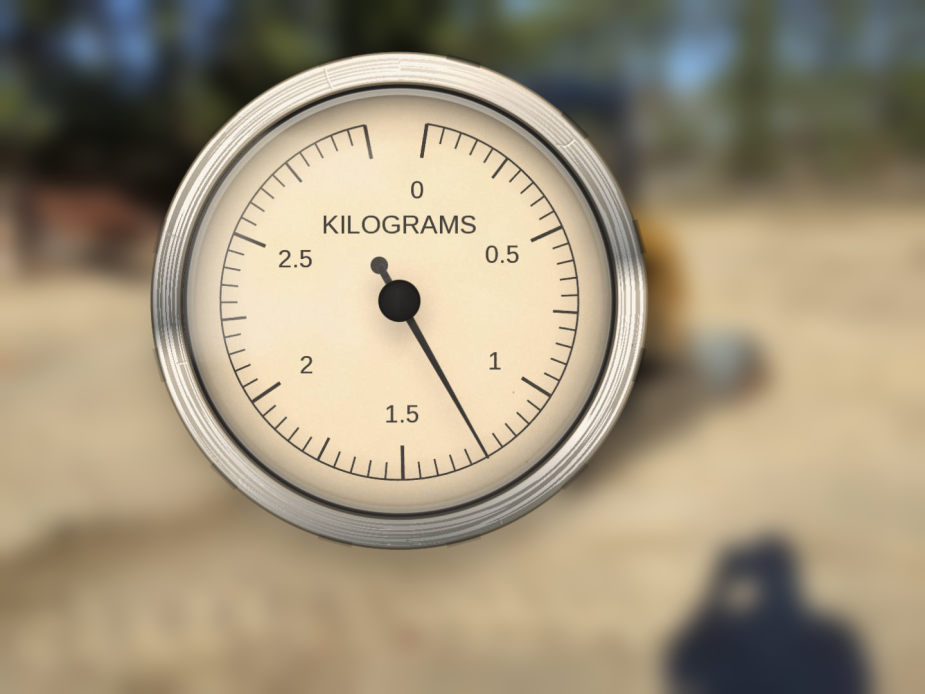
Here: 1.25 kg
